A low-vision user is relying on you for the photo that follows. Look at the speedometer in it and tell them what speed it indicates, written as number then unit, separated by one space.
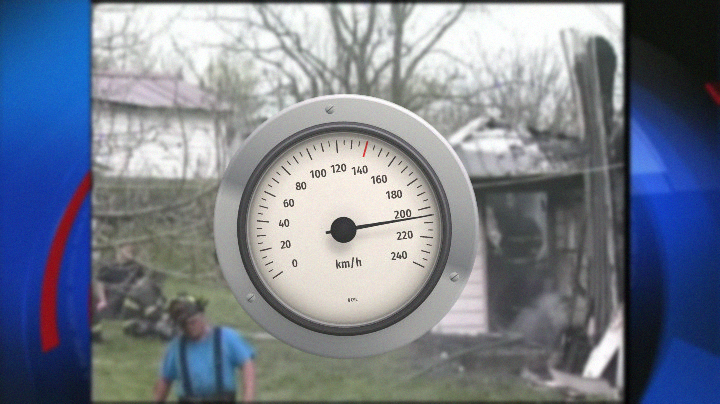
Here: 205 km/h
